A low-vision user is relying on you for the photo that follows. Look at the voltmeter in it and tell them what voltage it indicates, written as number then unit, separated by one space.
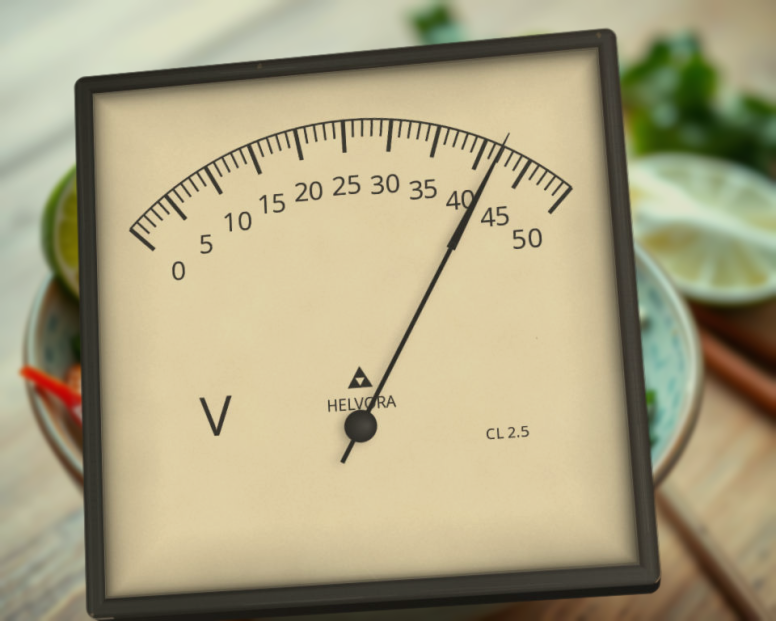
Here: 42 V
